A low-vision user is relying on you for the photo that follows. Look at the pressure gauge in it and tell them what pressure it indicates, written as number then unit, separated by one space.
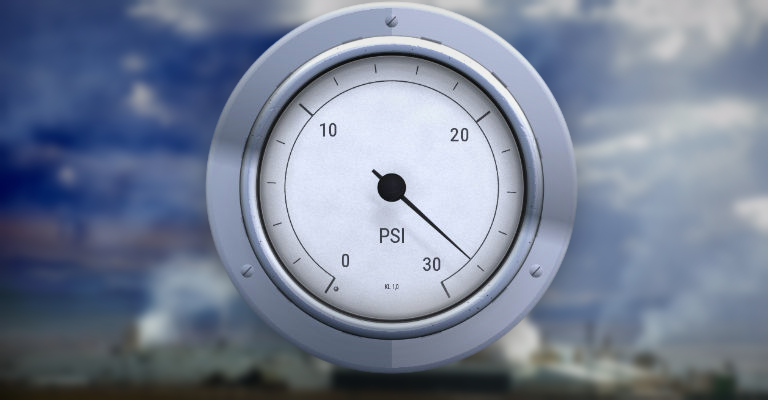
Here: 28 psi
